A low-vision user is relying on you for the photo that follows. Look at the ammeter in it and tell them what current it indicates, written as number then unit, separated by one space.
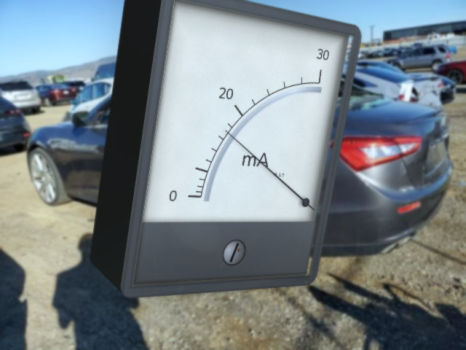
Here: 17 mA
